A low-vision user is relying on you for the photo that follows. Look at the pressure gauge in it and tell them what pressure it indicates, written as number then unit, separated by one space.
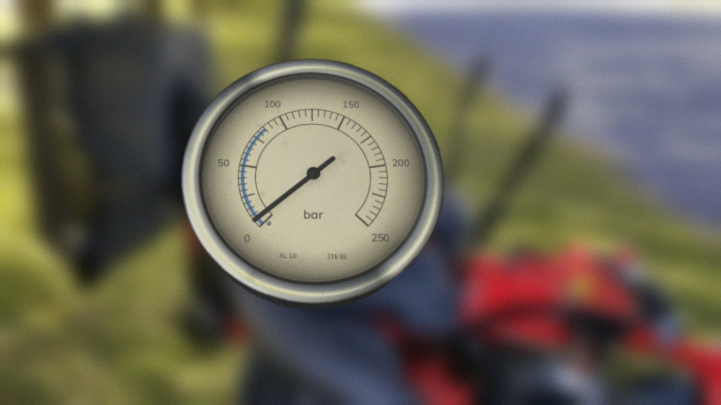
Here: 5 bar
